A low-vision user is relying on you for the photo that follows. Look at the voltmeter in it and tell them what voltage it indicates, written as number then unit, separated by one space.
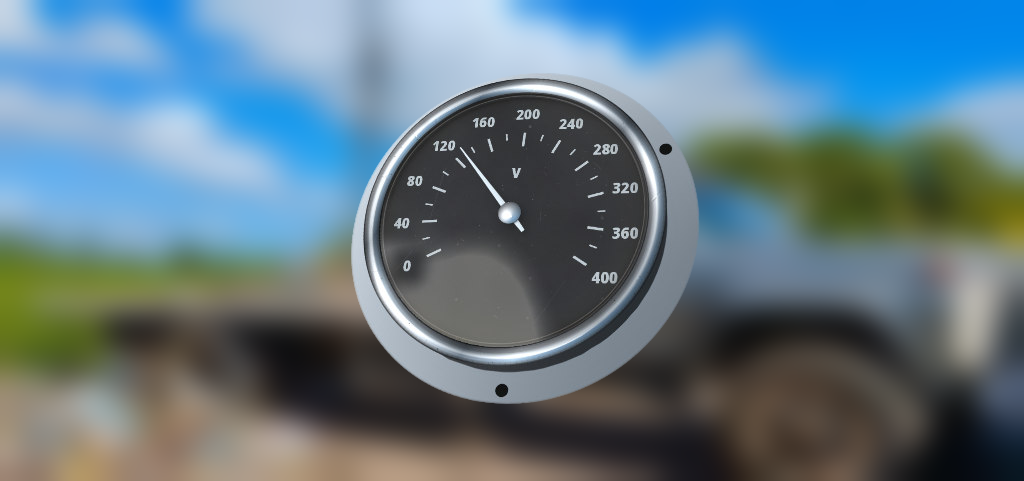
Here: 130 V
